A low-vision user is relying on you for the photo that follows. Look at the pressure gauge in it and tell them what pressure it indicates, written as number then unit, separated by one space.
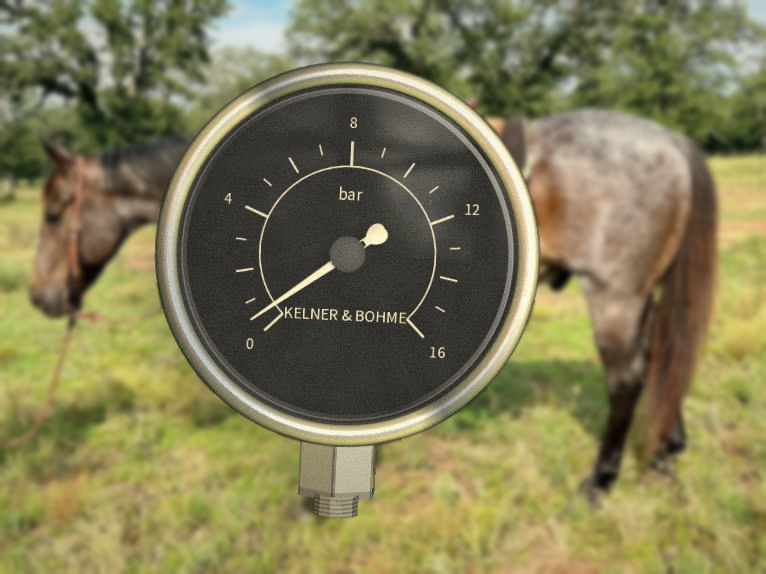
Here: 0.5 bar
